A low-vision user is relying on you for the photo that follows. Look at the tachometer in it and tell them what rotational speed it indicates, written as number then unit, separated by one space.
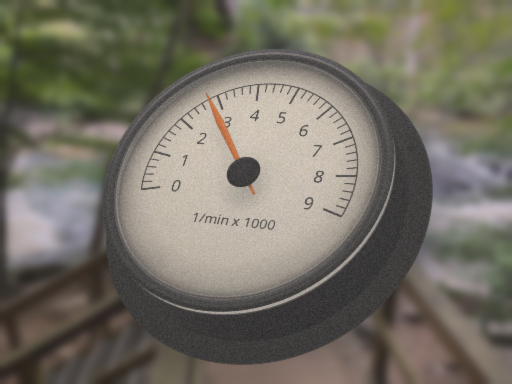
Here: 2800 rpm
